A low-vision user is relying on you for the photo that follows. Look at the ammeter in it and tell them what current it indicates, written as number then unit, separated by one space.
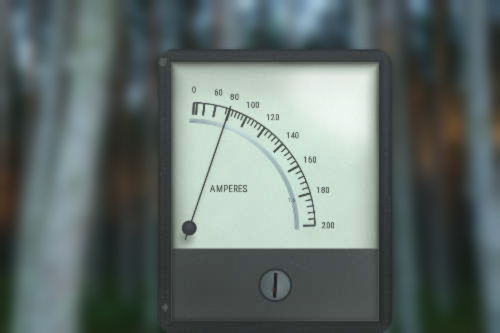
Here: 80 A
